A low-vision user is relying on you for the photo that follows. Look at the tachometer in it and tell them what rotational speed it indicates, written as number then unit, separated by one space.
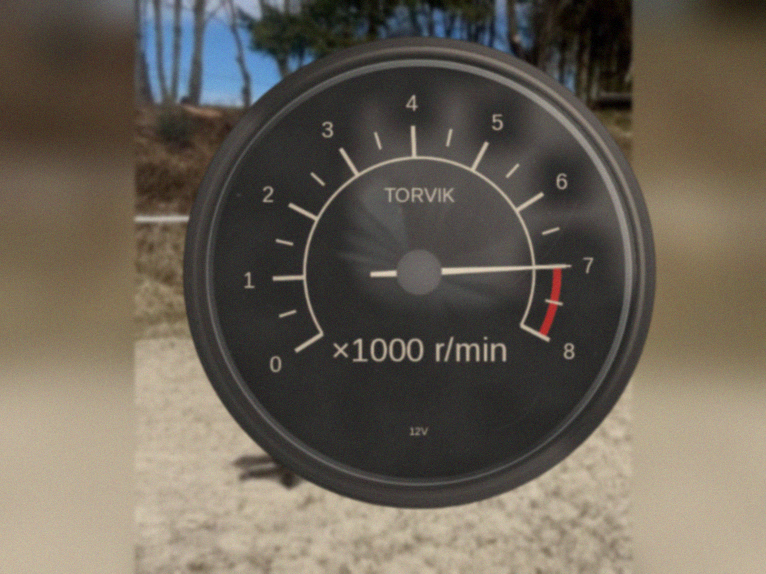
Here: 7000 rpm
